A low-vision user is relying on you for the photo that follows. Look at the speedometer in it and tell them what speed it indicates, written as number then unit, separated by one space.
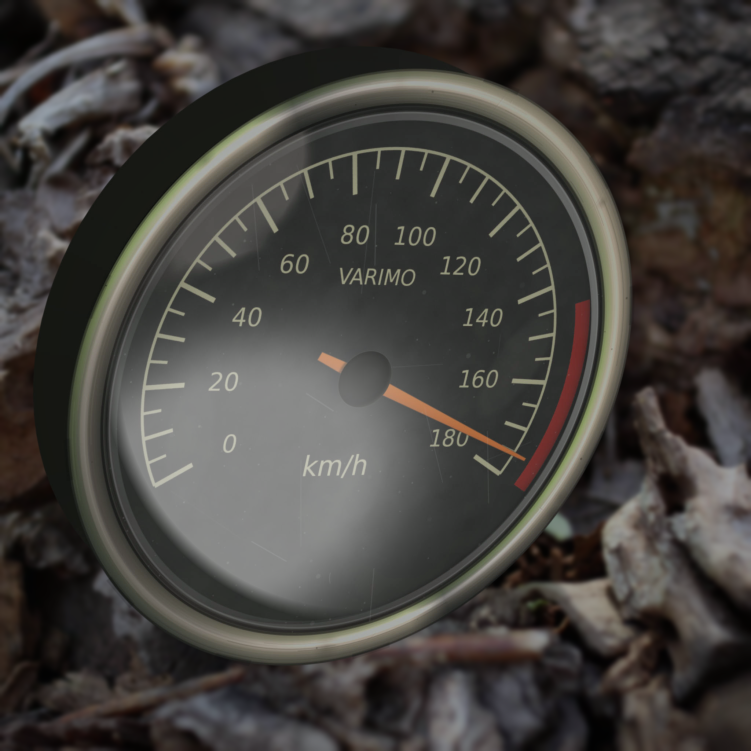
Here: 175 km/h
